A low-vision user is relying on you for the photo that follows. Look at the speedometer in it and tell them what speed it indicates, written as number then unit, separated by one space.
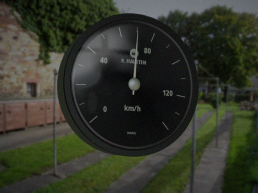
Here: 70 km/h
